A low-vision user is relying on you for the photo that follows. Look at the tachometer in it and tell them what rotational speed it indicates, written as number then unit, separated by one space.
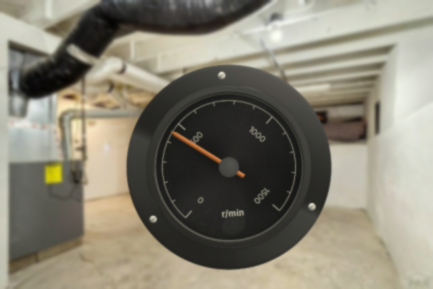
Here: 450 rpm
